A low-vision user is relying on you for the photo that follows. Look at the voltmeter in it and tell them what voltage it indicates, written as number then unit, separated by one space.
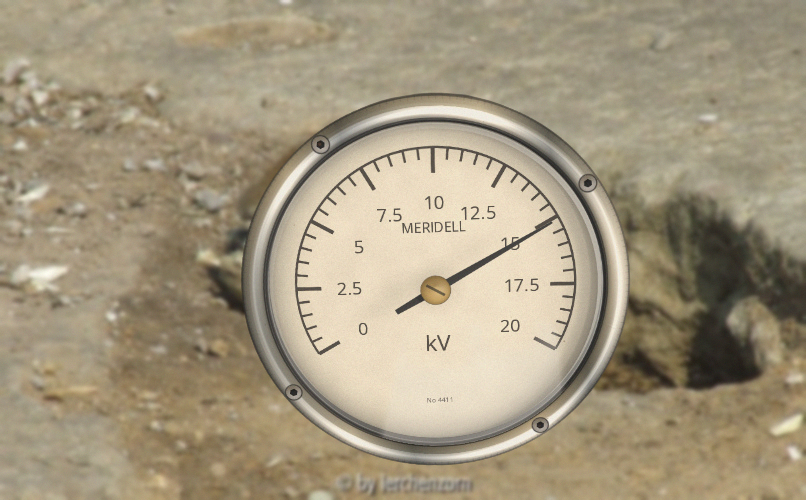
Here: 15 kV
